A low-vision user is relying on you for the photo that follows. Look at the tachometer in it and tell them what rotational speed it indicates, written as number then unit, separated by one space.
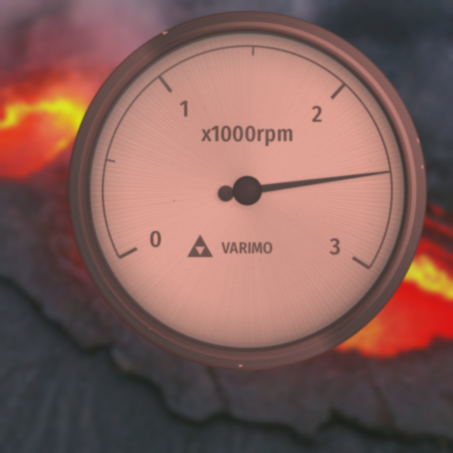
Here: 2500 rpm
